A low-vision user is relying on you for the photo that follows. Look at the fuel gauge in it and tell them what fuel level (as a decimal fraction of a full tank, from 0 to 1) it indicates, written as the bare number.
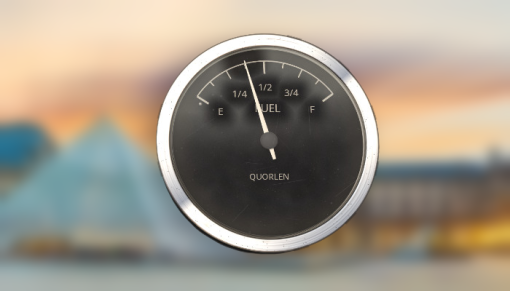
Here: 0.375
